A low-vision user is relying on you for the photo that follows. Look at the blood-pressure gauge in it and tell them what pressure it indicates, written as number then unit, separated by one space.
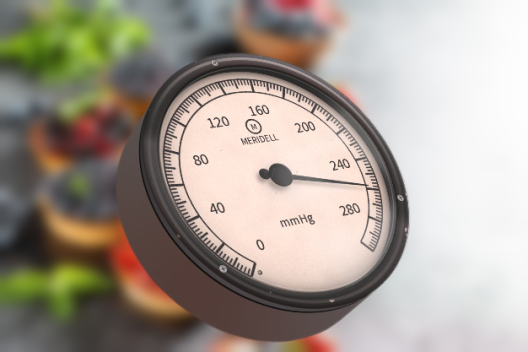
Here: 260 mmHg
